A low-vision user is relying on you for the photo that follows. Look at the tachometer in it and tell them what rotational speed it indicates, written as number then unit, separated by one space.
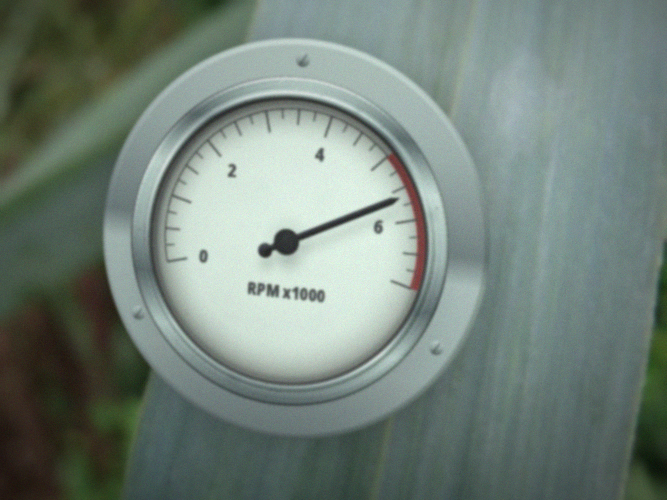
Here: 5625 rpm
